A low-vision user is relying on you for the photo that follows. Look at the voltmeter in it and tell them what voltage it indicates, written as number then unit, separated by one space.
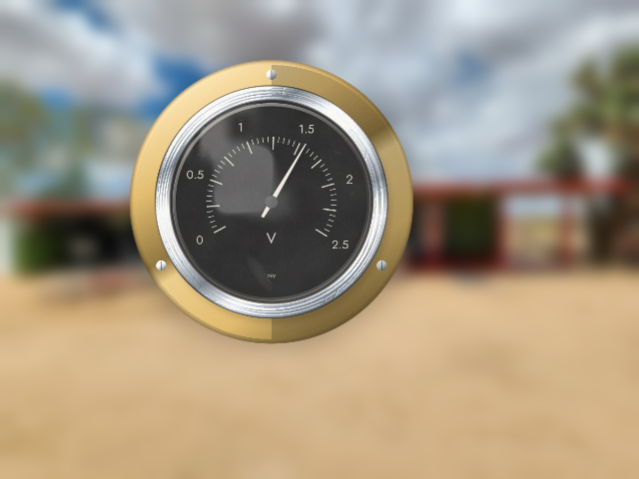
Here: 1.55 V
